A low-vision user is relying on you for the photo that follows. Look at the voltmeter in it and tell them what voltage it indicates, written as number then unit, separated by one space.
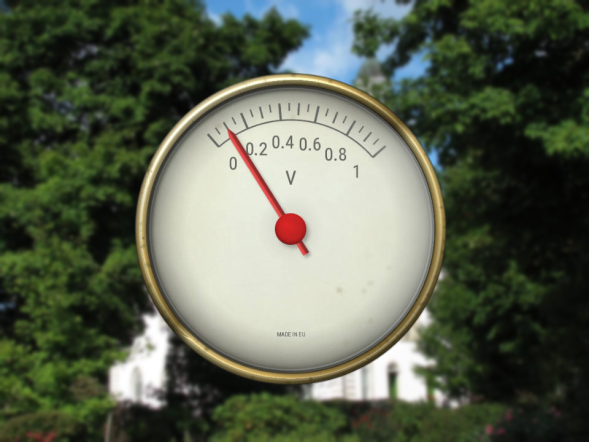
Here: 0.1 V
